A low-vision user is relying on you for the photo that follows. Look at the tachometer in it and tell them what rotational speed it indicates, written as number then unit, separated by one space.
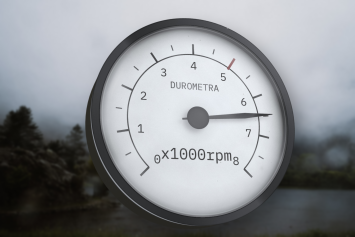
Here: 6500 rpm
